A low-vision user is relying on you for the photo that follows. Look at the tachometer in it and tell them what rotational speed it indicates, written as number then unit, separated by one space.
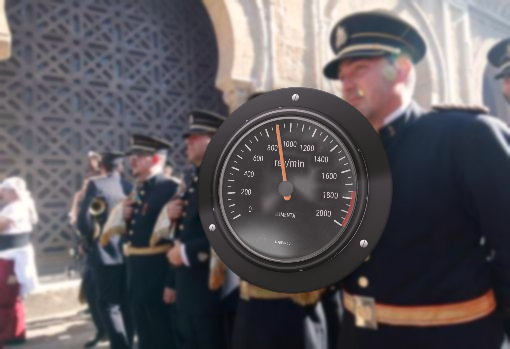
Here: 900 rpm
